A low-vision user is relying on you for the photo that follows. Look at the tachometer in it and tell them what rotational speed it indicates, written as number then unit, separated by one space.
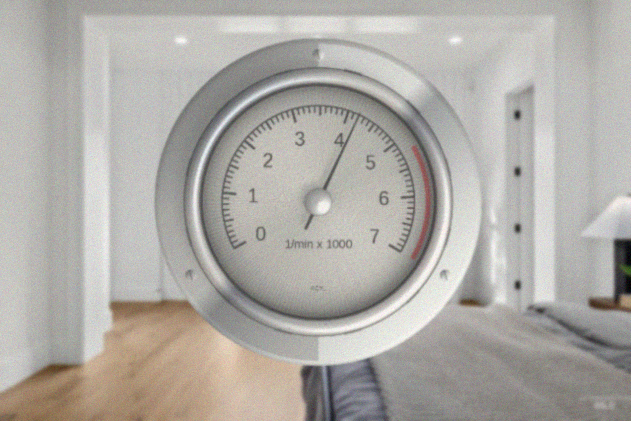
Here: 4200 rpm
